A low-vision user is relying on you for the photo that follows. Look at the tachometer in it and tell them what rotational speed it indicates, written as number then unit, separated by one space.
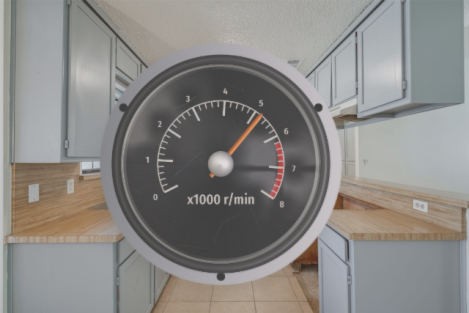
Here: 5200 rpm
